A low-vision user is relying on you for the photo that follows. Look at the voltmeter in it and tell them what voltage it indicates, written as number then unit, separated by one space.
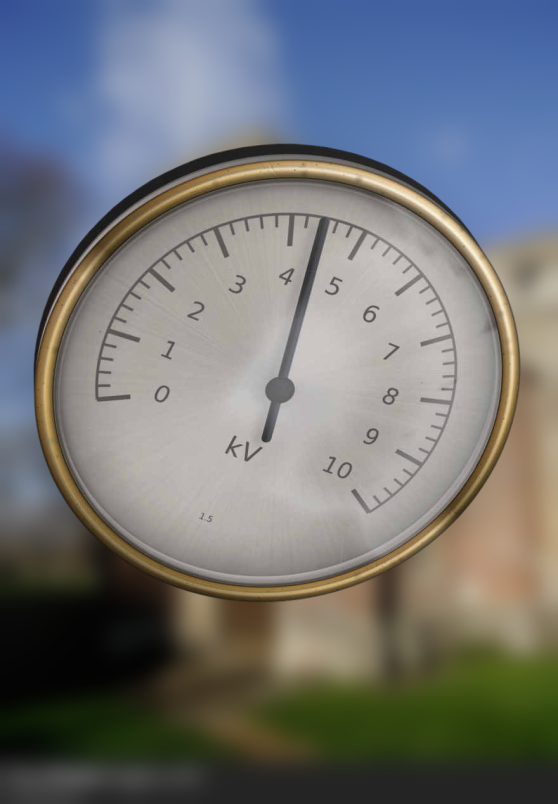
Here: 4.4 kV
